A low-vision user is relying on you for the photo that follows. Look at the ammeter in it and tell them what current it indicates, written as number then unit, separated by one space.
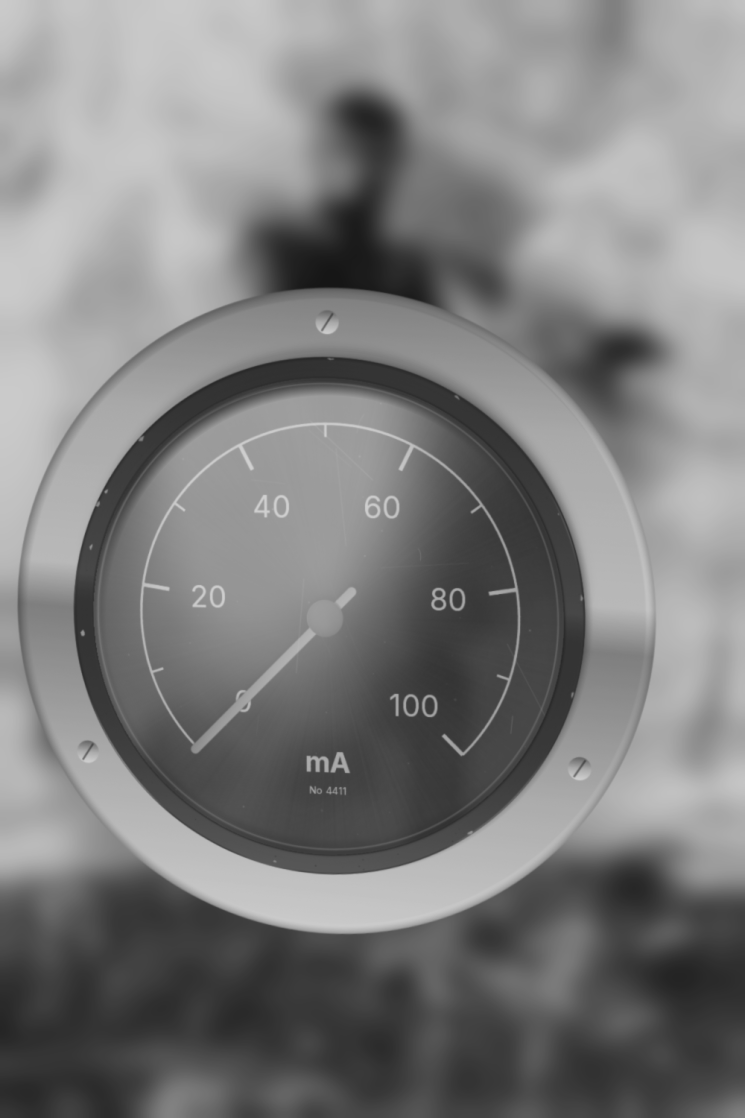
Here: 0 mA
